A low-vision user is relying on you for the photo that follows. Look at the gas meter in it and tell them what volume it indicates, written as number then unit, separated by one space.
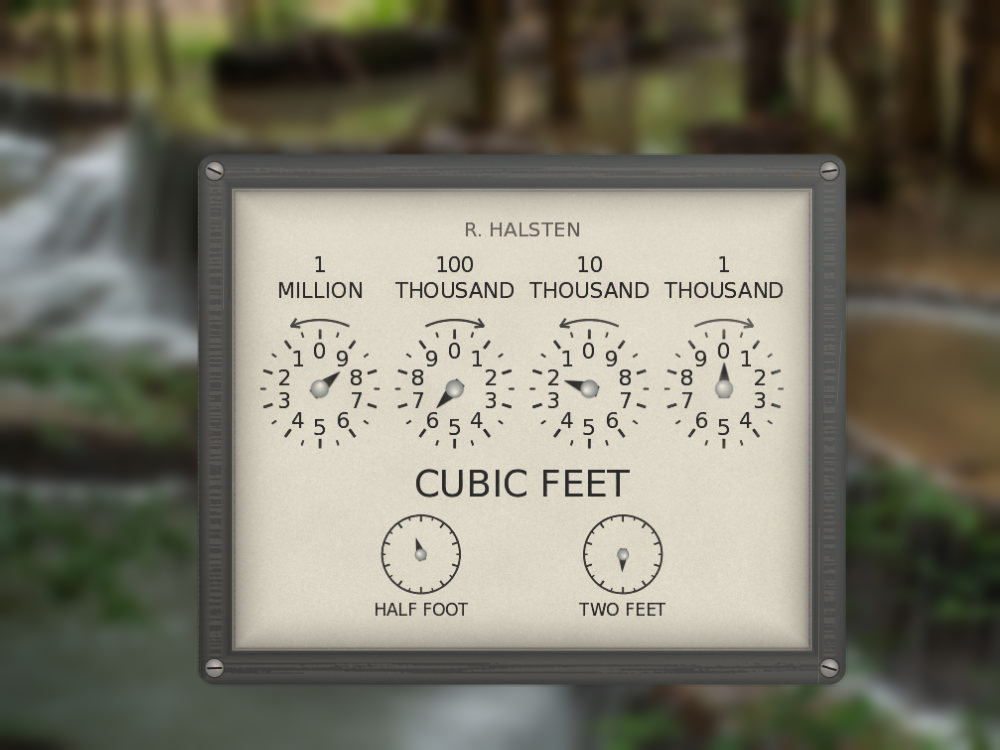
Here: 862000 ft³
